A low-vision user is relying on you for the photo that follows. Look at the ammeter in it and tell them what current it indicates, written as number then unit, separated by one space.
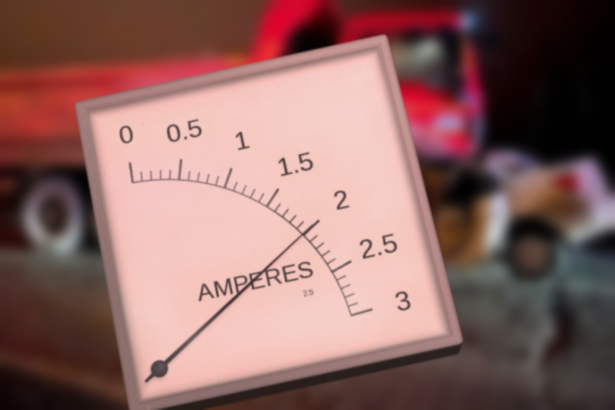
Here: 2 A
